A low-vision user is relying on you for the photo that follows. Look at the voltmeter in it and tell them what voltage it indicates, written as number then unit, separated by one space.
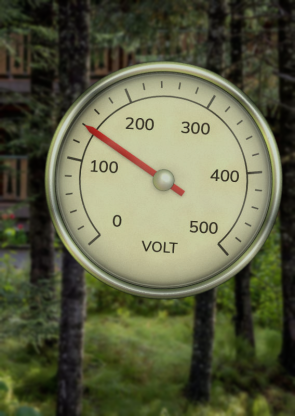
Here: 140 V
